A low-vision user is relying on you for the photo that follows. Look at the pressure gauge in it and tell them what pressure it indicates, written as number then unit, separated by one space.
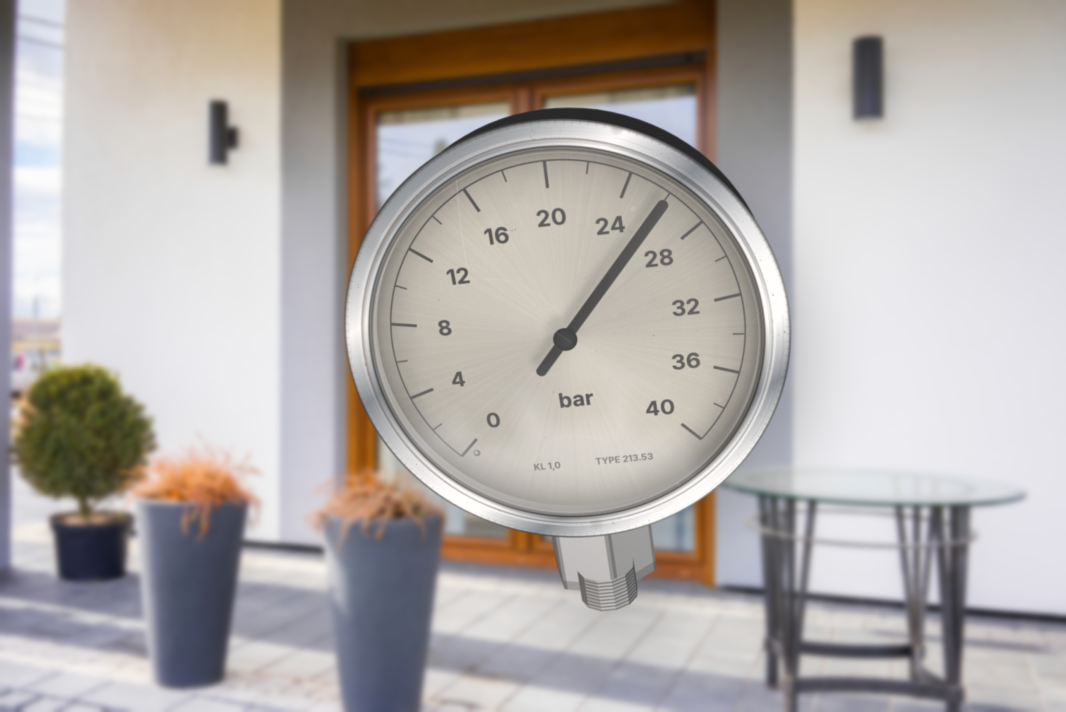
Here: 26 bar
